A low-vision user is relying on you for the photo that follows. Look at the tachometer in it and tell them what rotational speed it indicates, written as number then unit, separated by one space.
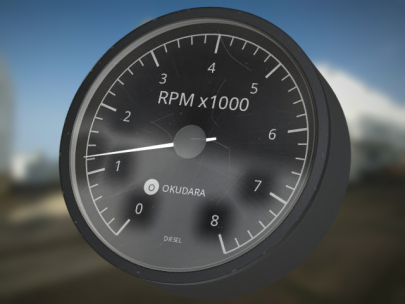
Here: 1200 rpm
